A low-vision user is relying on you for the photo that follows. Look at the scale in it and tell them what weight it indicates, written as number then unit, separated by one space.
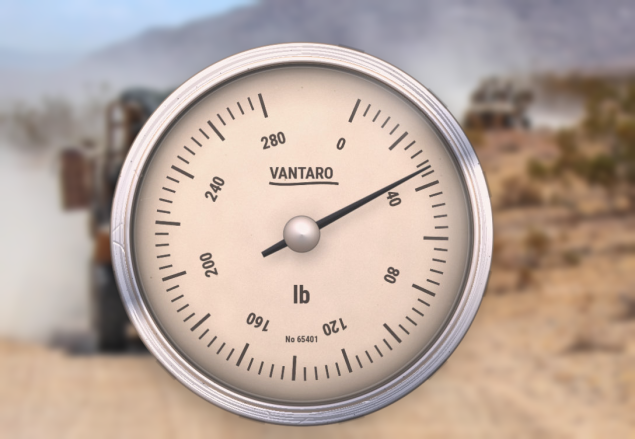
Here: 34 lb
